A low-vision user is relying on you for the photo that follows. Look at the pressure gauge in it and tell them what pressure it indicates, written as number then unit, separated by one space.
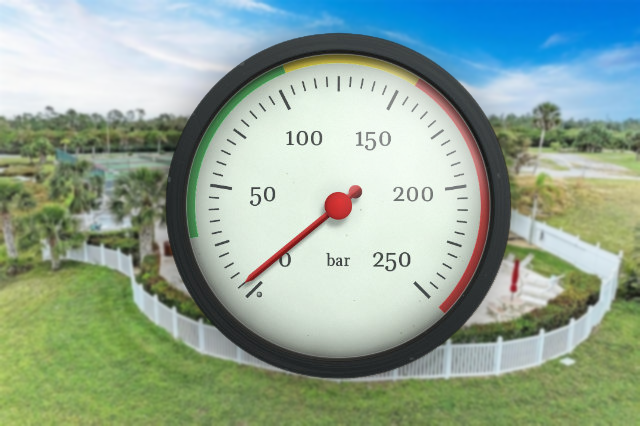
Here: 5 bar
